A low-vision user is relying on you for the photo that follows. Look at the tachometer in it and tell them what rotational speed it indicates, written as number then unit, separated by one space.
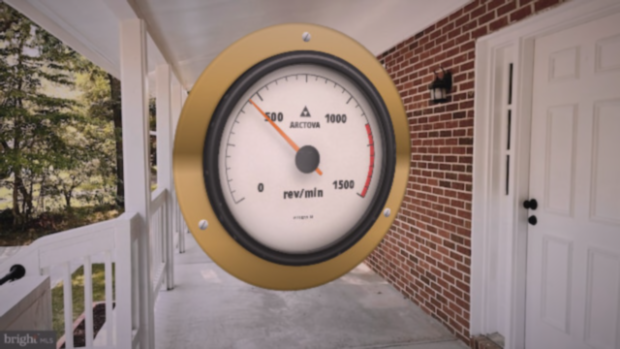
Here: 450 rpm
